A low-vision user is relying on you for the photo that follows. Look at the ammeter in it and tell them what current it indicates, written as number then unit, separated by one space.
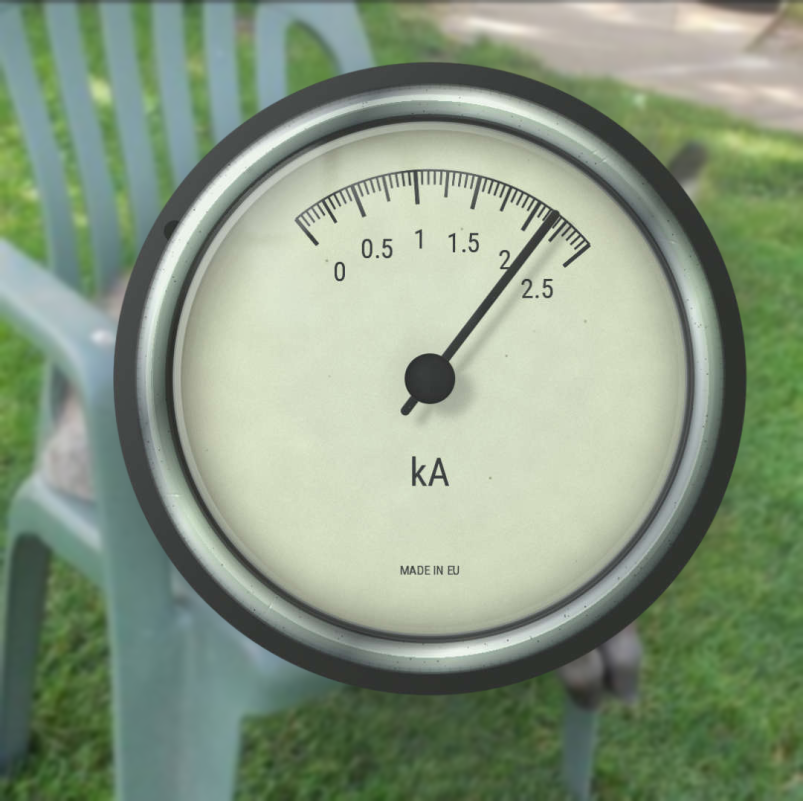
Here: 2.15 kA
